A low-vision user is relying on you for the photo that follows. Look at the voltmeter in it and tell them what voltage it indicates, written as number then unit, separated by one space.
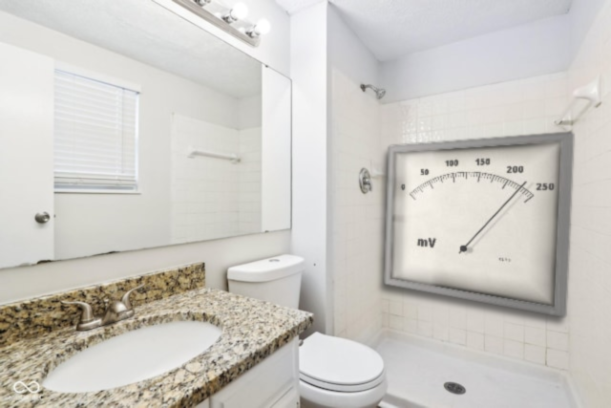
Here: 225 mV
